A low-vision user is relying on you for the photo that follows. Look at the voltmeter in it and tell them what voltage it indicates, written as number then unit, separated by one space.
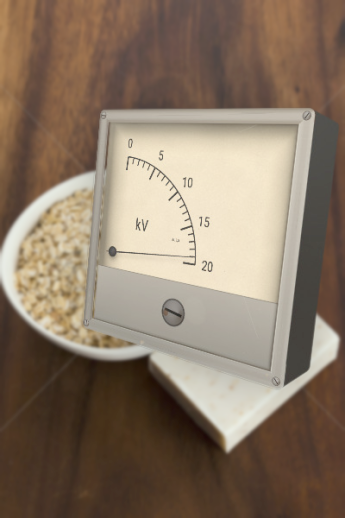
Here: 19 kV
